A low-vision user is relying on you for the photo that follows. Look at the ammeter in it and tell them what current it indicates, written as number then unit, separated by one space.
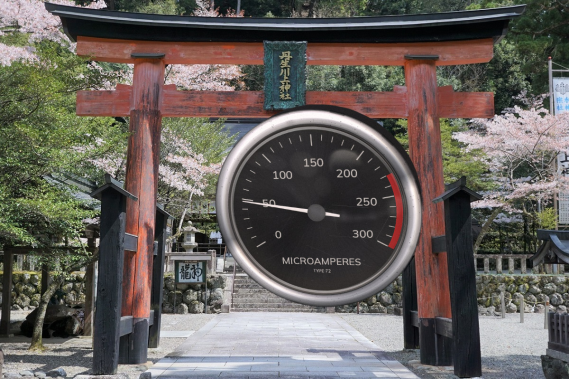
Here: 50 µA
